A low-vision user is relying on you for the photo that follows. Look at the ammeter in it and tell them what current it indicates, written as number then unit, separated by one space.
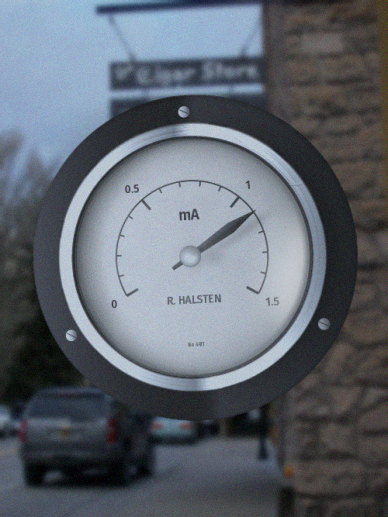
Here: 1.1 mA
